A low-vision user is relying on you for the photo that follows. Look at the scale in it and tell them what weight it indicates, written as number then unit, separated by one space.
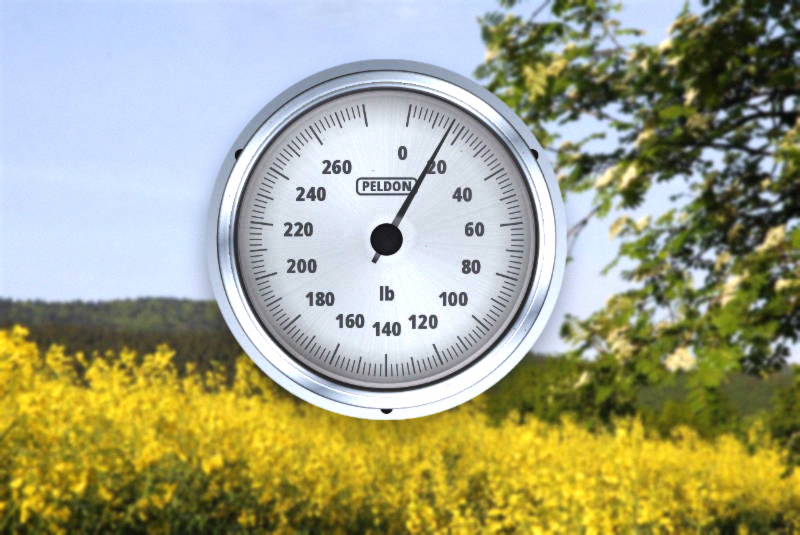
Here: 16 lb
